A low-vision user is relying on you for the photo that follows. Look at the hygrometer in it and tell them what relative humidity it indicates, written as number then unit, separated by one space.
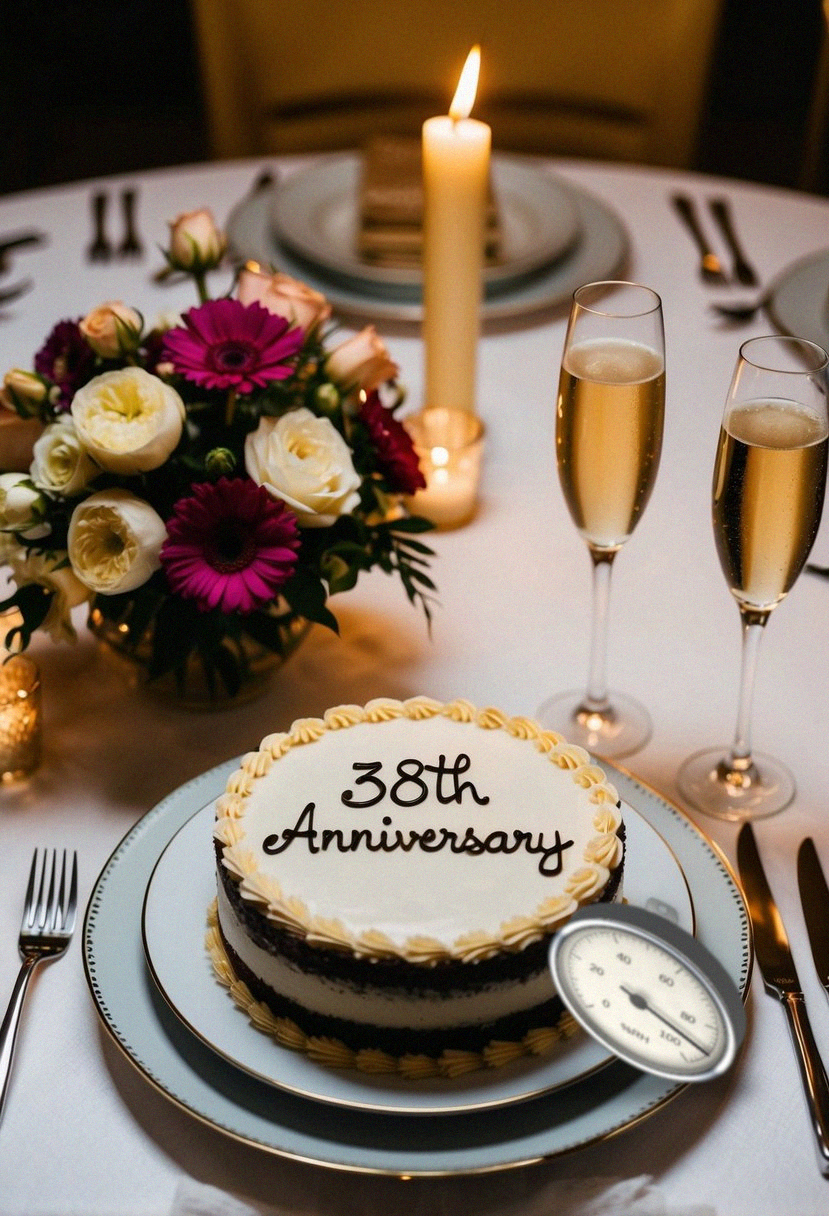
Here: 90 %
